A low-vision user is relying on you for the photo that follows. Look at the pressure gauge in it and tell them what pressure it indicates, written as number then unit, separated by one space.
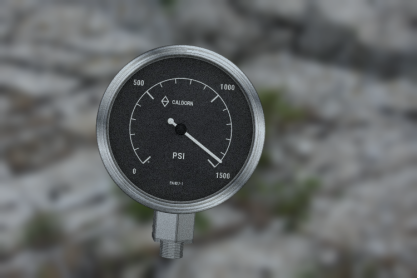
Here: 1450 psi
